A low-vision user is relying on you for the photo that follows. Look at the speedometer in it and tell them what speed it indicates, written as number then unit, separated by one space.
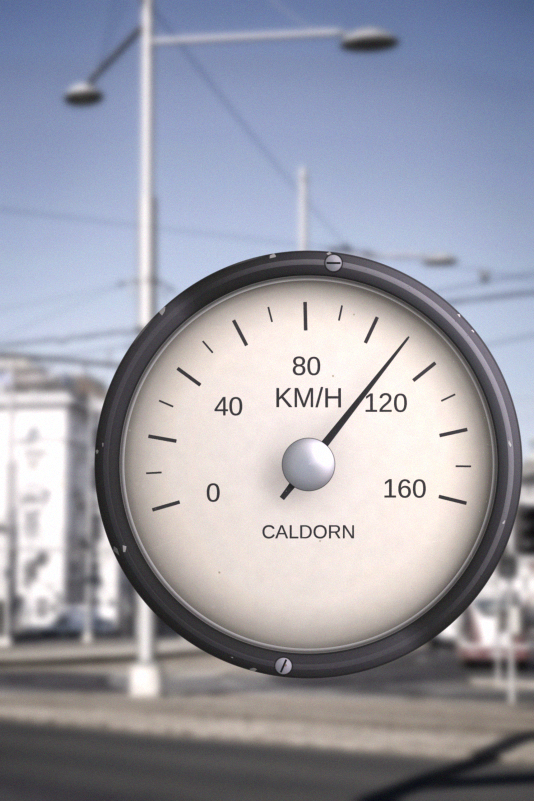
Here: 110 km/h
